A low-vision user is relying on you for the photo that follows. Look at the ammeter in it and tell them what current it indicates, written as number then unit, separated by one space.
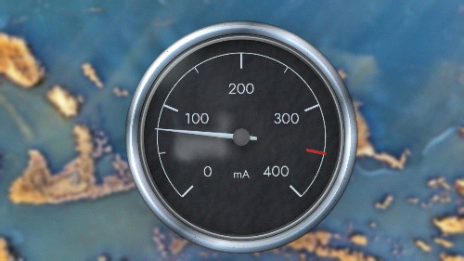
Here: 75 mA
